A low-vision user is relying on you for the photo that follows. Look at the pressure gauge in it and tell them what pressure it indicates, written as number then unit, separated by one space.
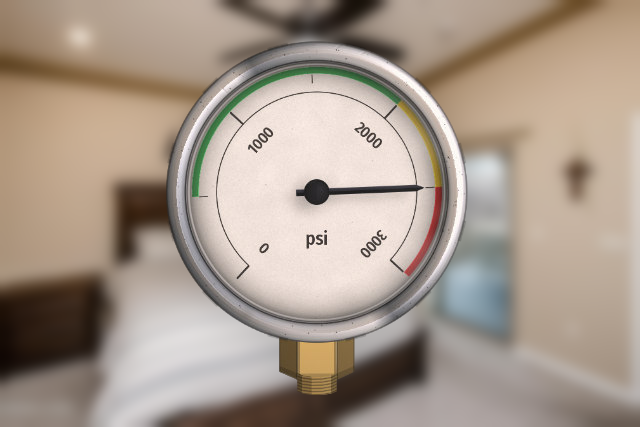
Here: 2500 psi
